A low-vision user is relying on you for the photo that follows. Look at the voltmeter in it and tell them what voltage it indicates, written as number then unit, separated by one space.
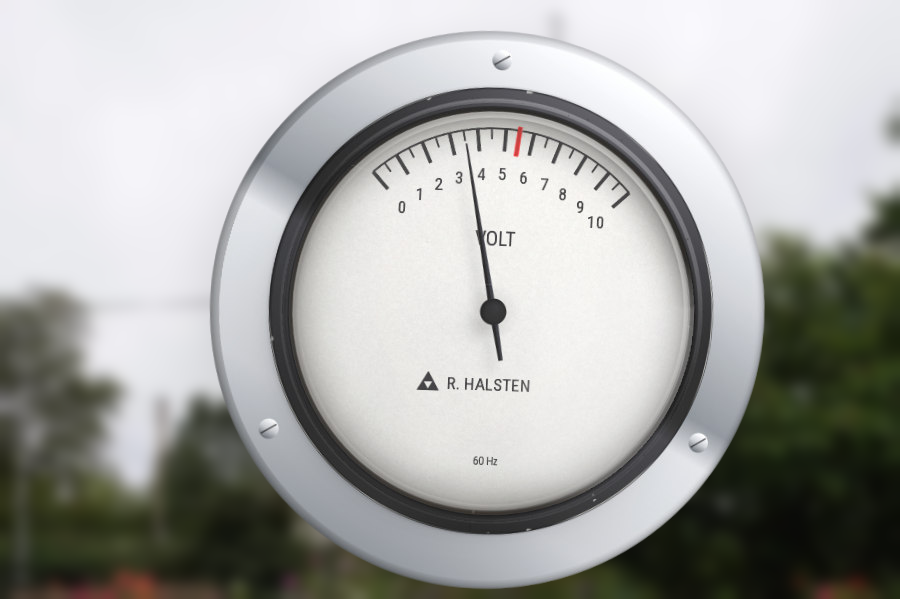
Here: 3.5 V
